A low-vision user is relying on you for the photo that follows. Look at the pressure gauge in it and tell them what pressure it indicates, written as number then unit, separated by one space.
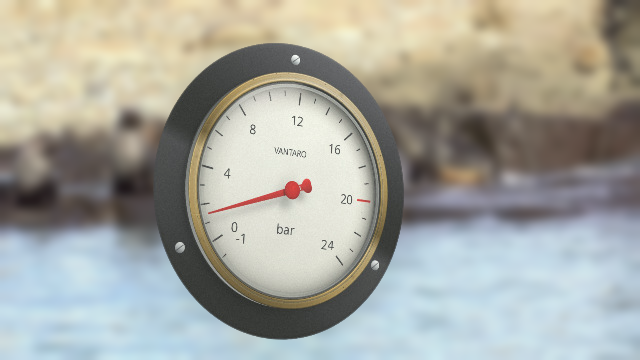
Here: 1.5 bar
